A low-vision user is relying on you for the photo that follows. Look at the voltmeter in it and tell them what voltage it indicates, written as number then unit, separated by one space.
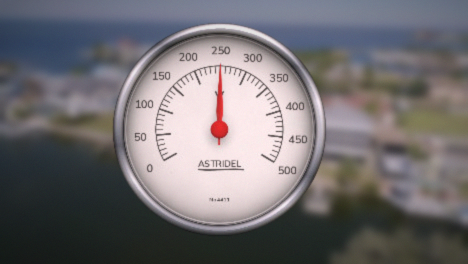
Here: 250 V
